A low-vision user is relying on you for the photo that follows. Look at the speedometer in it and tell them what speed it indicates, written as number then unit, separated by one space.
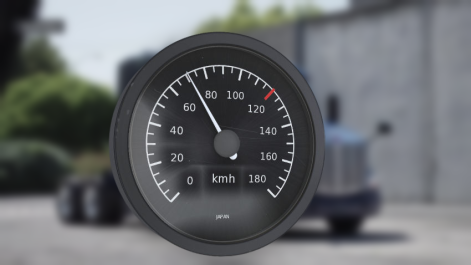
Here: 70 km/h
